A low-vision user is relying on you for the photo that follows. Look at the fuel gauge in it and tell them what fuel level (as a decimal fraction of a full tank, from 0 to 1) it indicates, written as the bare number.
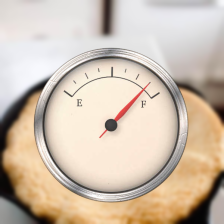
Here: 0.875
